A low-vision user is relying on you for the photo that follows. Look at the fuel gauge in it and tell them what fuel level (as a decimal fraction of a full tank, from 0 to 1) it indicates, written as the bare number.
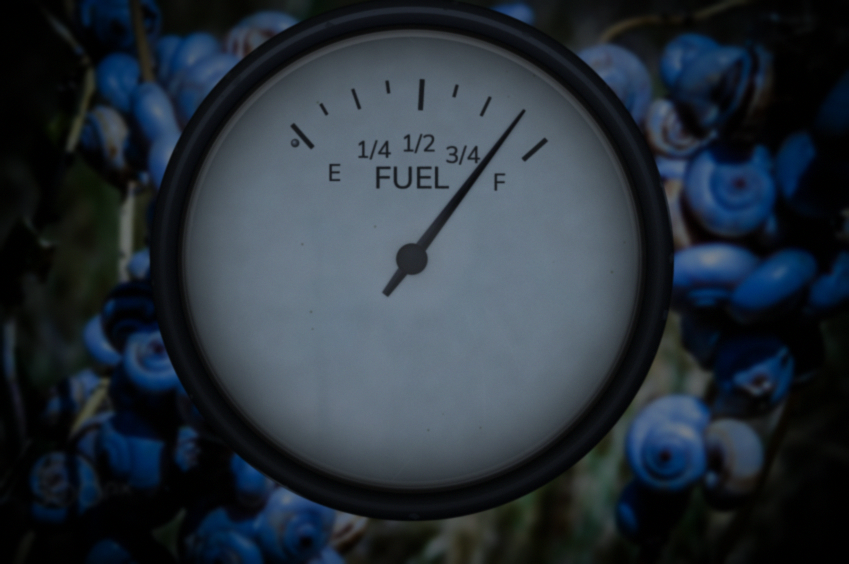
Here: 0.875
